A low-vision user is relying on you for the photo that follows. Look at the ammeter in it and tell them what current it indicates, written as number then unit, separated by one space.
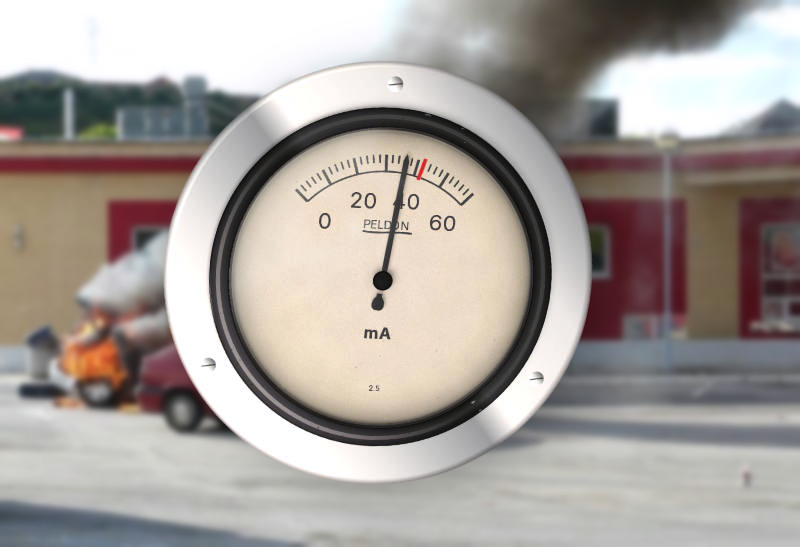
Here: 36 mA
